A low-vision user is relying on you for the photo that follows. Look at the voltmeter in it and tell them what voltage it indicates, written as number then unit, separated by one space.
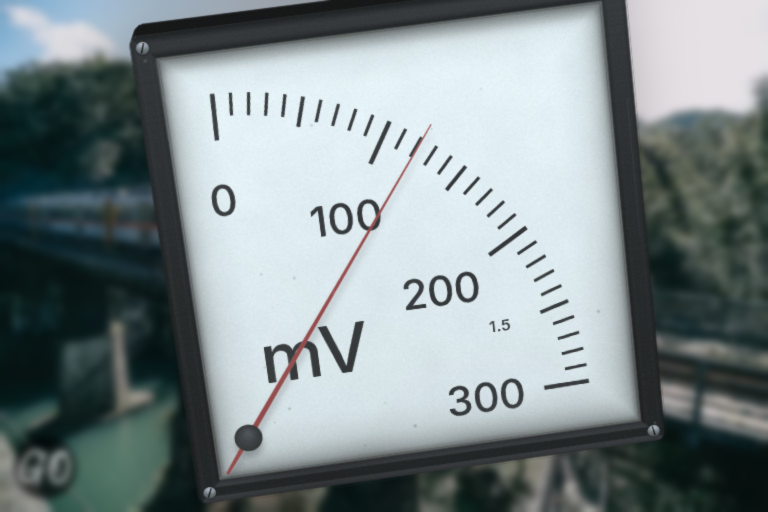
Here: 120 mV
